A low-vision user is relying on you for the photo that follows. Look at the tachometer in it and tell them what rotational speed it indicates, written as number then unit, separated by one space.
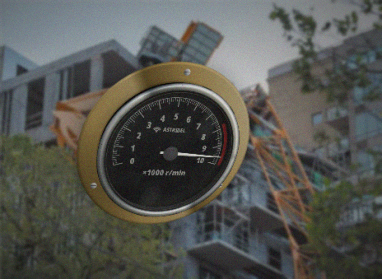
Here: 9500 rpm
